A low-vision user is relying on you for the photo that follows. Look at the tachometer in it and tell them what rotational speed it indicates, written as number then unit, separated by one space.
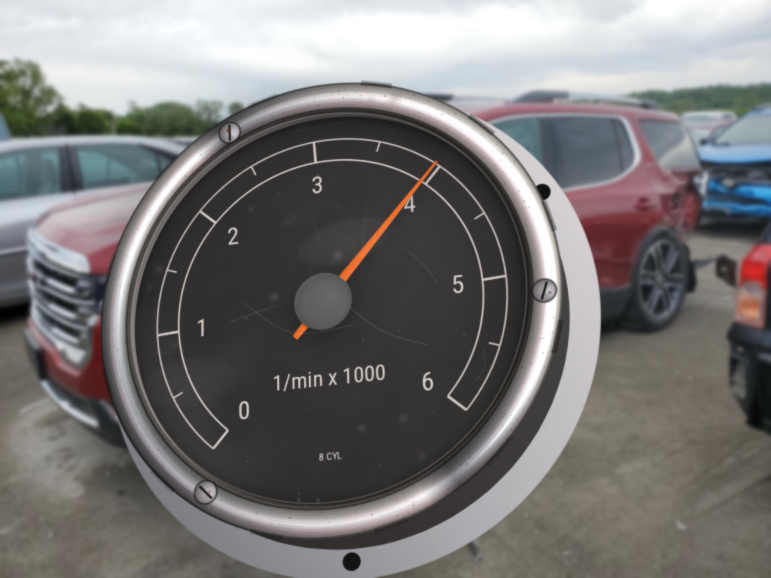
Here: 4000 rpm
